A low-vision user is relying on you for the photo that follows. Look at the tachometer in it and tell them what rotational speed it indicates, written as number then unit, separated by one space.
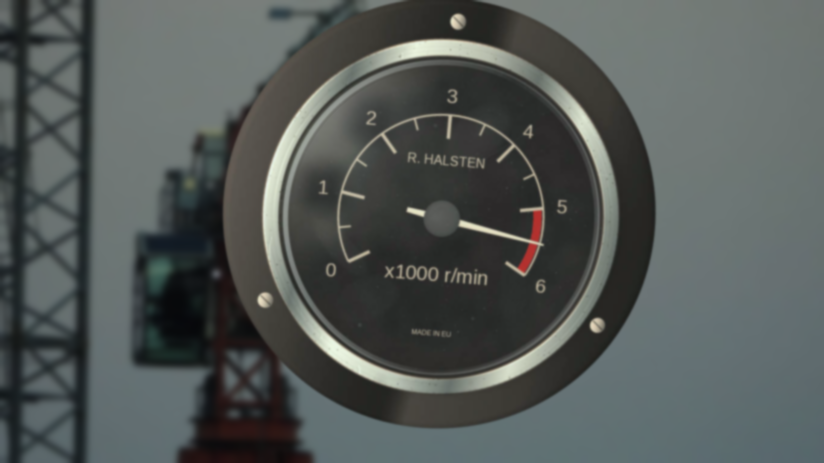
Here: 5500 rpm
